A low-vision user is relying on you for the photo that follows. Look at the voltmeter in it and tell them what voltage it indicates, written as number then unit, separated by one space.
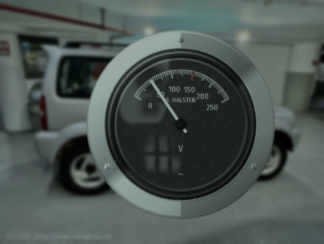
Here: 50 V
